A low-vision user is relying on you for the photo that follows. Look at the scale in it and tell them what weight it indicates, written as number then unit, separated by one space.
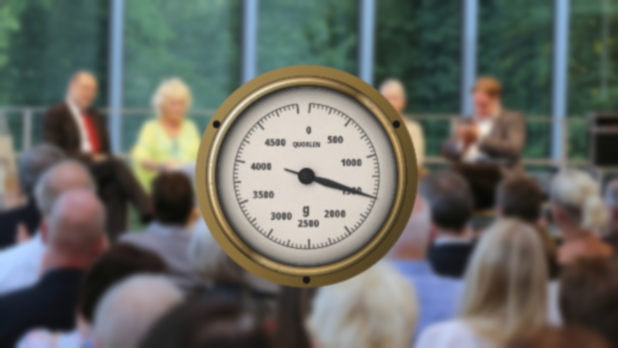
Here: 1500 g
